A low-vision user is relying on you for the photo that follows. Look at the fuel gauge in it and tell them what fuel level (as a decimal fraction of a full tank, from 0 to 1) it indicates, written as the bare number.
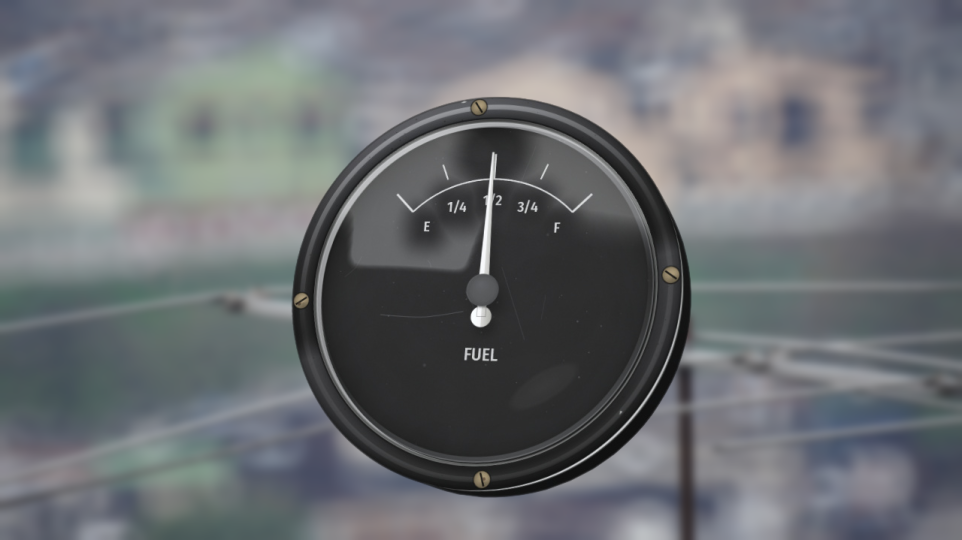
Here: 0.5
